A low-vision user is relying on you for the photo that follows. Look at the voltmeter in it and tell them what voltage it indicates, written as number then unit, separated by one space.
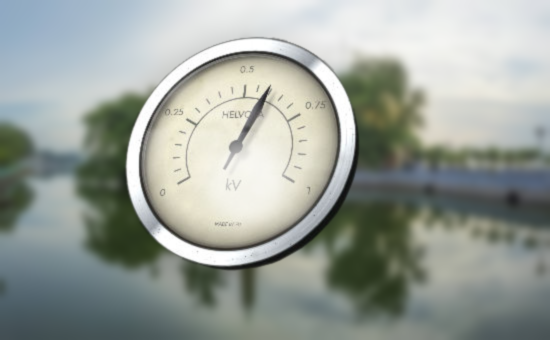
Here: 0.6 kV
